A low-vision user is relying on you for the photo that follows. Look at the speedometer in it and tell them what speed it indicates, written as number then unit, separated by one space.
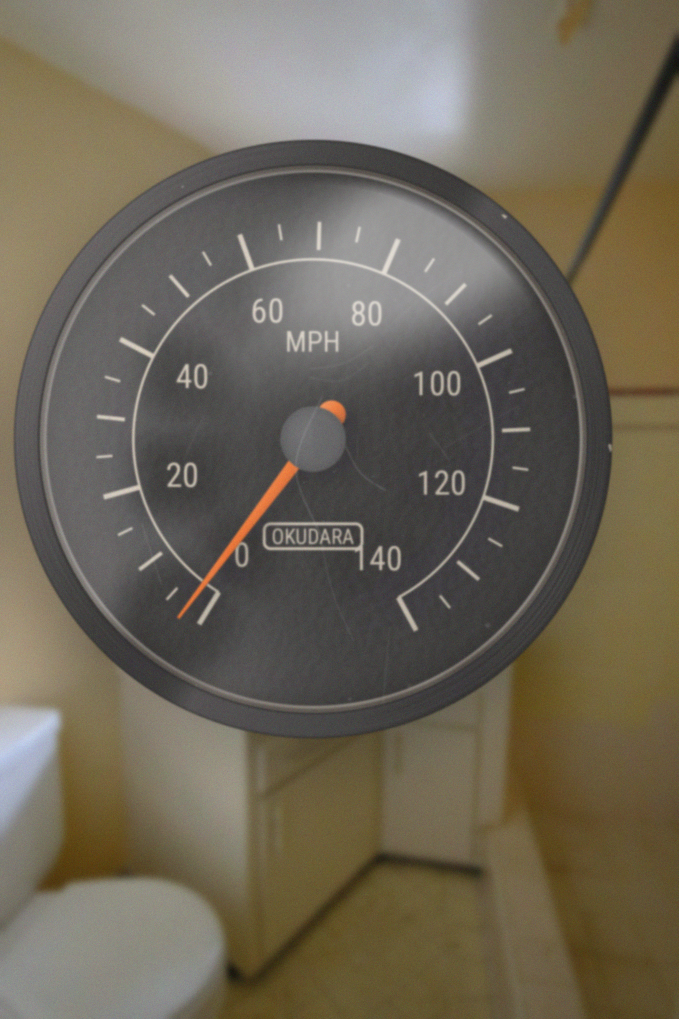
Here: 2.5 mph
